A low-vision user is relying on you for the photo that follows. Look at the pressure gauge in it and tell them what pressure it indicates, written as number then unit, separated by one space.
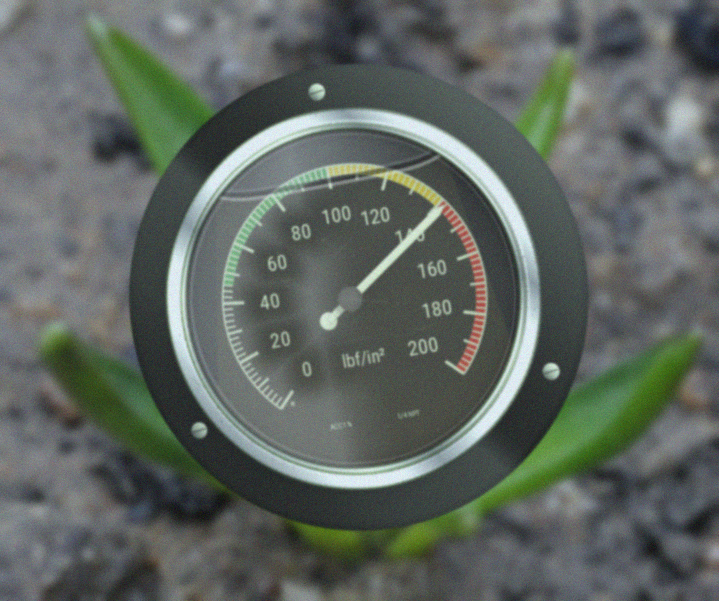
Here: 142 psi
